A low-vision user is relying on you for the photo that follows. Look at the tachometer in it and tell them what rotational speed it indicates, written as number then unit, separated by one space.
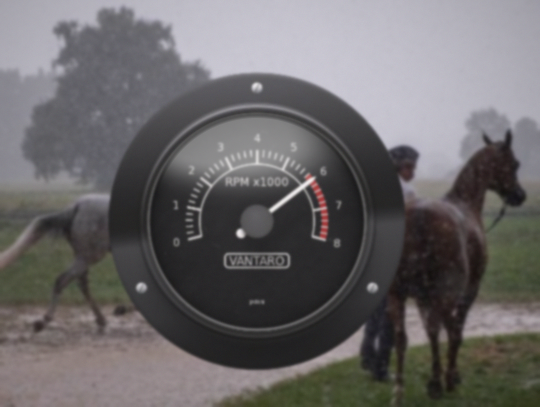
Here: 6000 rpm
